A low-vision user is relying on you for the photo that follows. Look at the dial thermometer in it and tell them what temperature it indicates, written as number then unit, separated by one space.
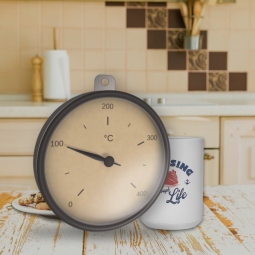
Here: 100 °C
